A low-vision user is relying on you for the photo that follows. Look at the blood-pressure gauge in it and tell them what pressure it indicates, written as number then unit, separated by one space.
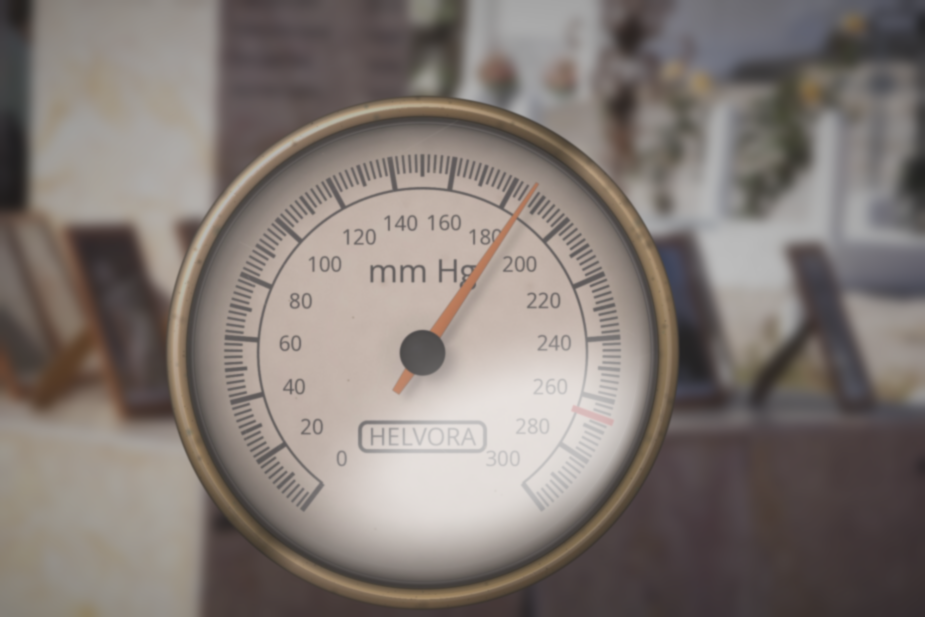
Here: 186 mmHg
